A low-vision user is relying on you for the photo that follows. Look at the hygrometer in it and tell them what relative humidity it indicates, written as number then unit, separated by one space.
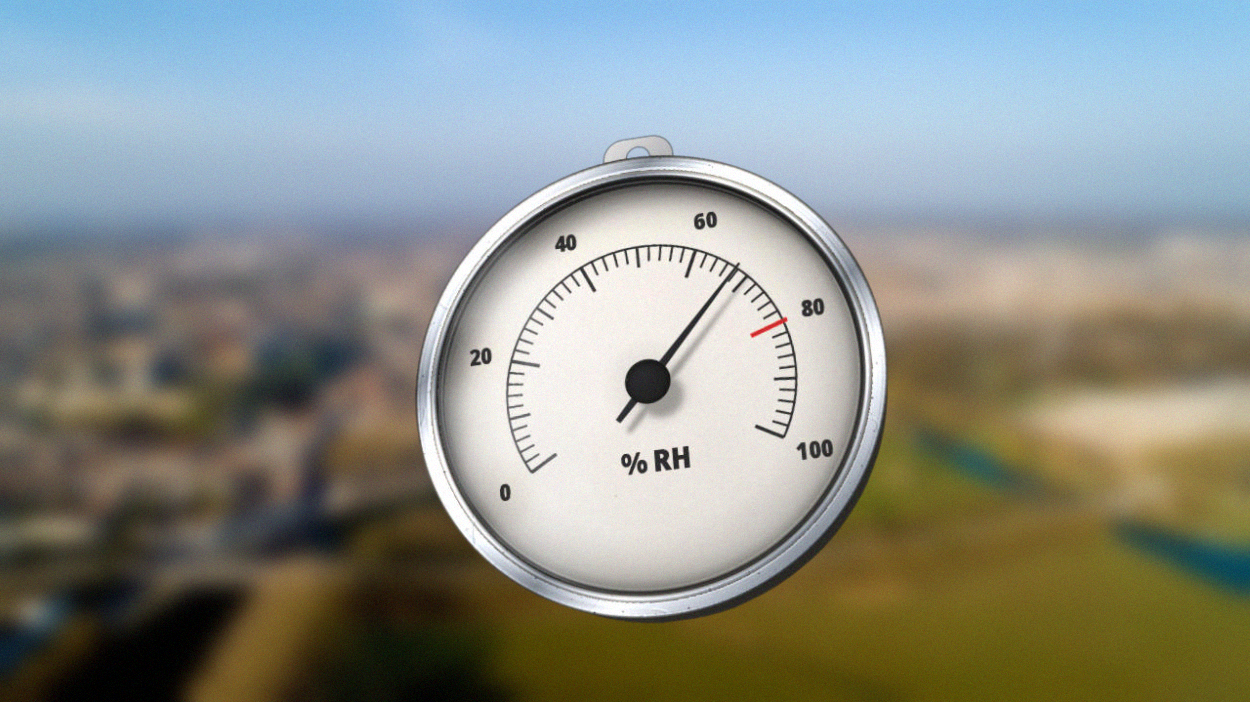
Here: 68 %
